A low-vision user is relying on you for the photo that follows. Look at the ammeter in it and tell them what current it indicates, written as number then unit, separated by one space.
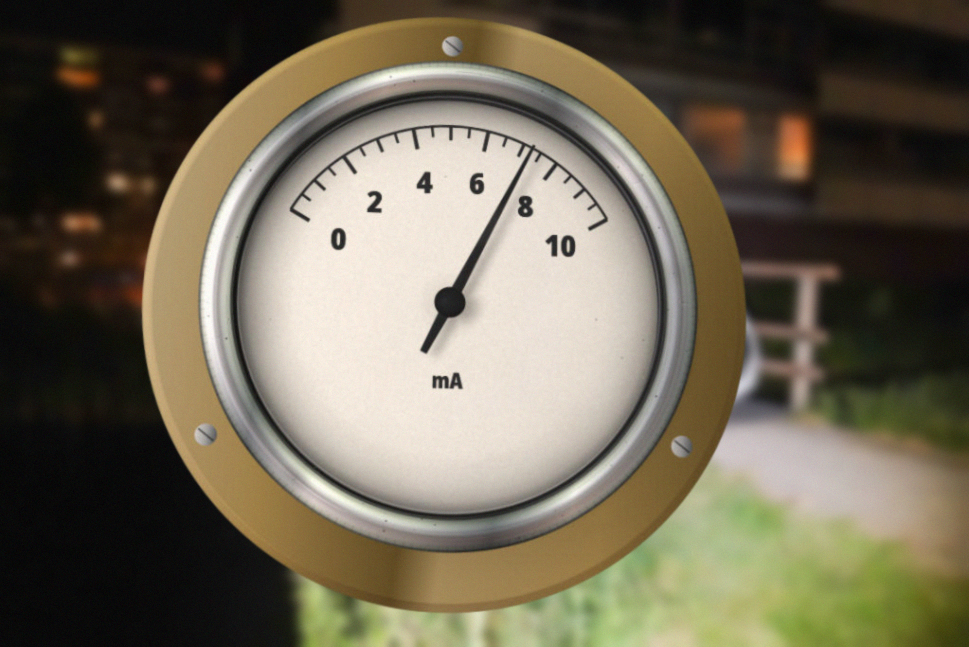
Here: 7.25 mA
